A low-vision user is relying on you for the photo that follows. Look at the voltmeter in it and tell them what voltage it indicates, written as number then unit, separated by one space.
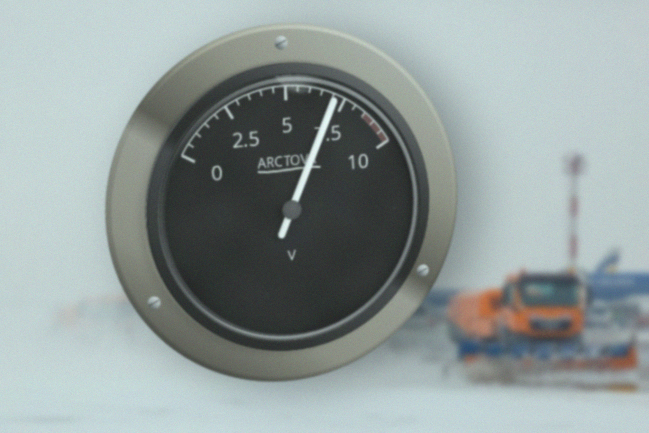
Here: 7 V
